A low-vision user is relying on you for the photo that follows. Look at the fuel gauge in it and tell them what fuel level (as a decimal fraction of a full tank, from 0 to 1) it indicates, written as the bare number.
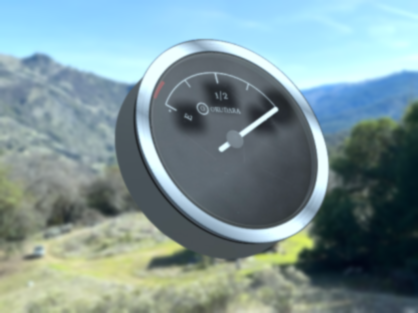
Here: 1
